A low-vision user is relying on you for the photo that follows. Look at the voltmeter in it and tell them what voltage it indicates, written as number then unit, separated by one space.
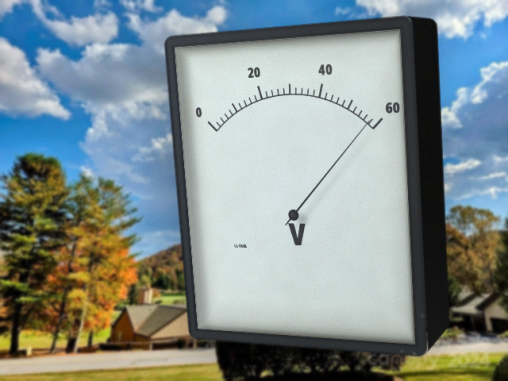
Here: 58 V
